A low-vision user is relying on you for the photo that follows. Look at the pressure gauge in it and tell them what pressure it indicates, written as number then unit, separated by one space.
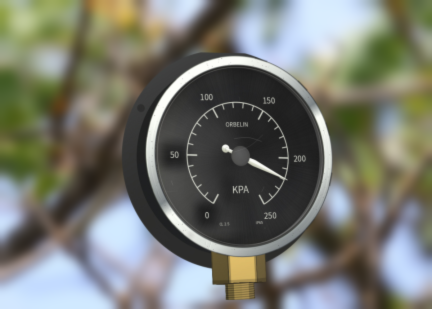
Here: 220 kPa
